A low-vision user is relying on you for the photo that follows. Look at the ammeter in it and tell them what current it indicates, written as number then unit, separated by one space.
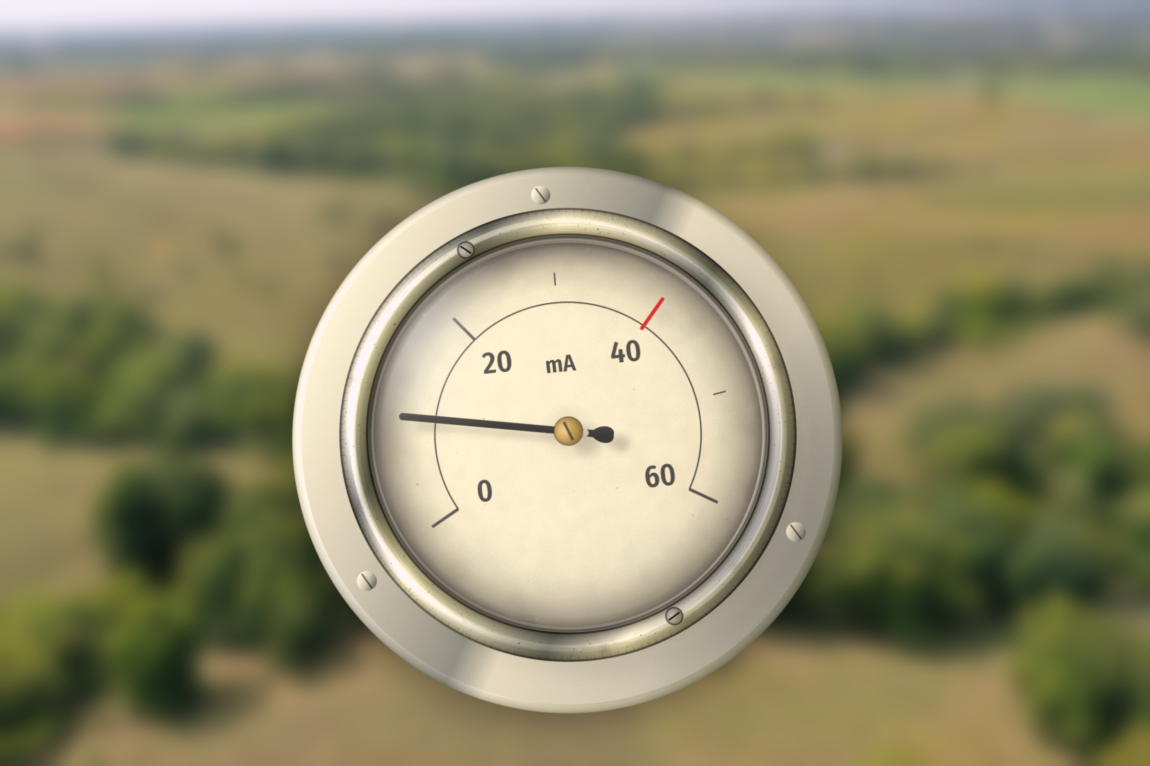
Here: 10 mA
